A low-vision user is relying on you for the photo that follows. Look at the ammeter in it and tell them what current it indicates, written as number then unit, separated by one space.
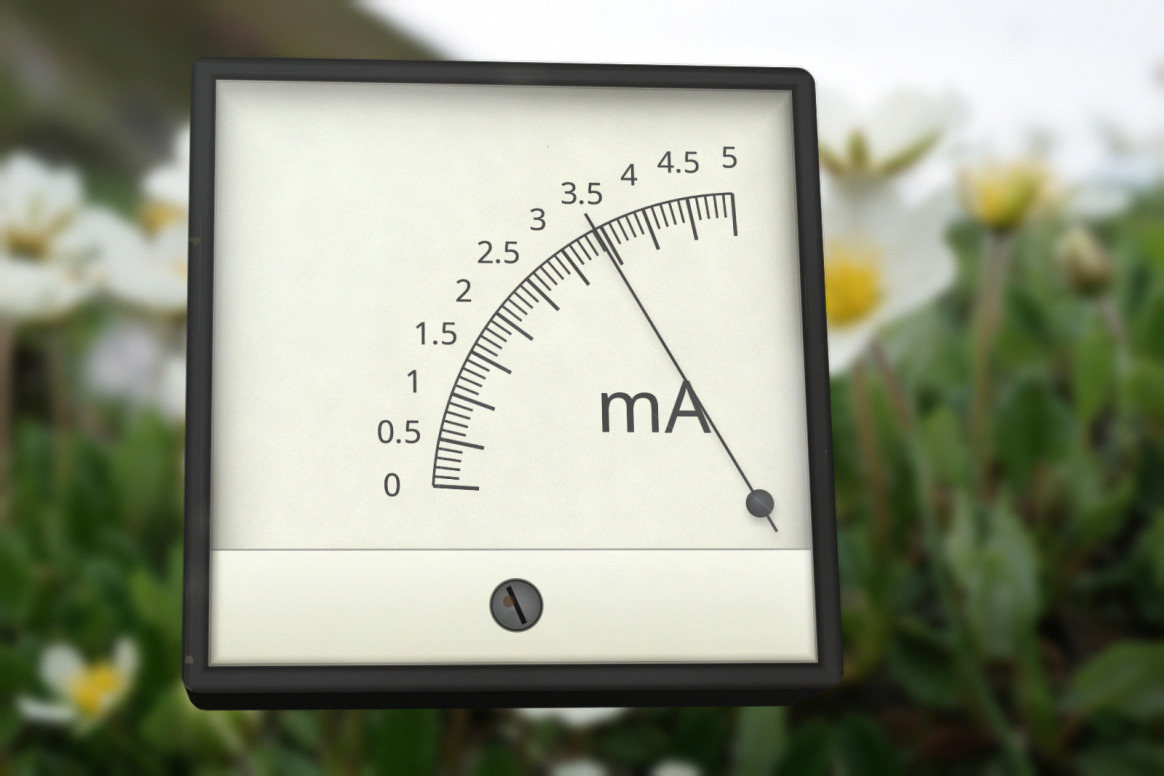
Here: 3.4 mA
